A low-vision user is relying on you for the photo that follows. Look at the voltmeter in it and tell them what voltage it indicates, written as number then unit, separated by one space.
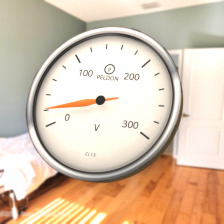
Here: 20 V
